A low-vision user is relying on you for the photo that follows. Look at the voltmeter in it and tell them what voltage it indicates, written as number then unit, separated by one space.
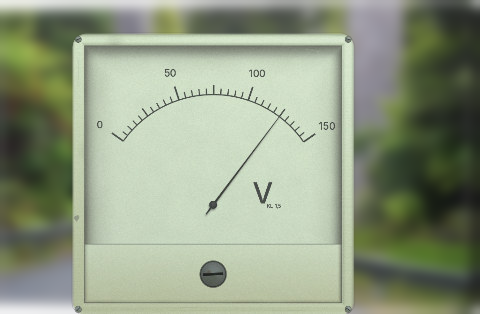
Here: 125 V
